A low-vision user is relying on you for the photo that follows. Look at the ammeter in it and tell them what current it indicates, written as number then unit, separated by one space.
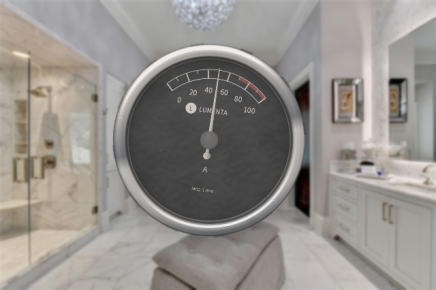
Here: 50 A
